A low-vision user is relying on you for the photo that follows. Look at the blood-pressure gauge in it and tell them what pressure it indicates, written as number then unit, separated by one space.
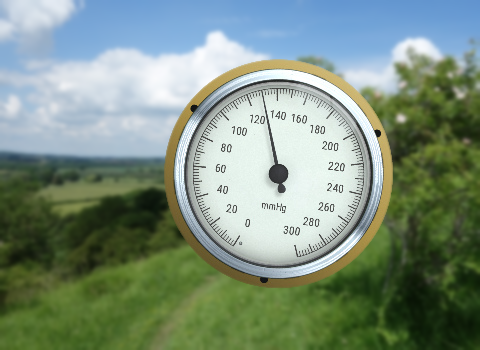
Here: 130 mmHg
